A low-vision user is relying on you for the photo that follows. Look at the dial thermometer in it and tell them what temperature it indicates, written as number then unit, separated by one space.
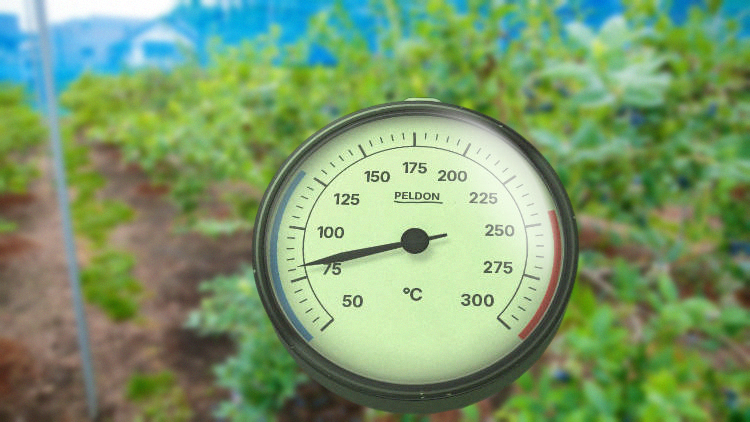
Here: 80 °C
